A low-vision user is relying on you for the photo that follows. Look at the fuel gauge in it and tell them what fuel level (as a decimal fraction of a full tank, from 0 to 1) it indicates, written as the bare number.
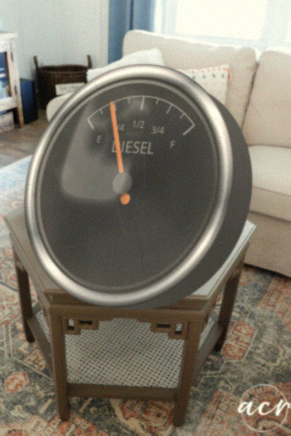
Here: 0.25
